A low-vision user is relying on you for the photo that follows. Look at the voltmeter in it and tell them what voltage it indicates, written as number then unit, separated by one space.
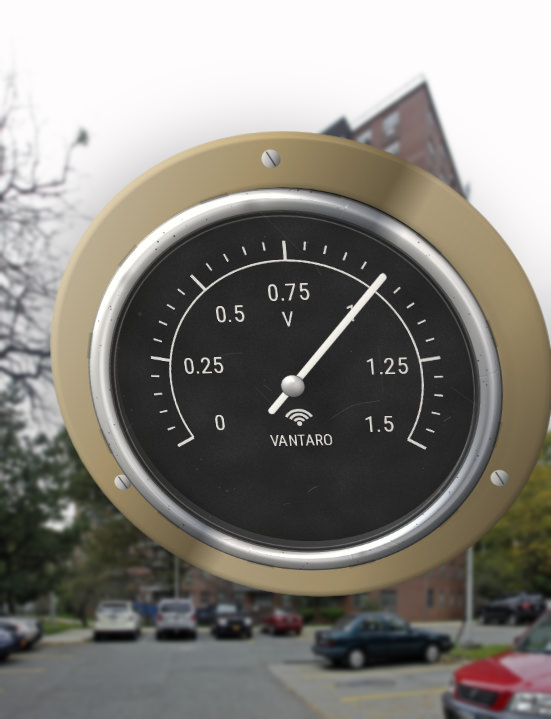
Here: 1 V
